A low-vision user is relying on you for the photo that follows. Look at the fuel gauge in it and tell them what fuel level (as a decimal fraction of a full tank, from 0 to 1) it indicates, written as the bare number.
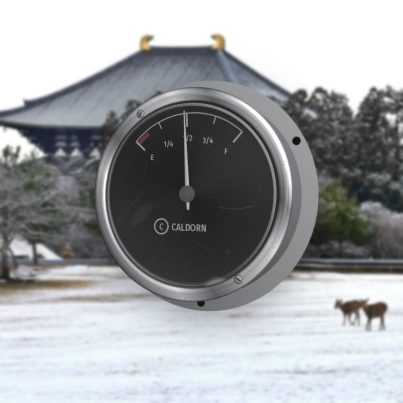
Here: 0.5
